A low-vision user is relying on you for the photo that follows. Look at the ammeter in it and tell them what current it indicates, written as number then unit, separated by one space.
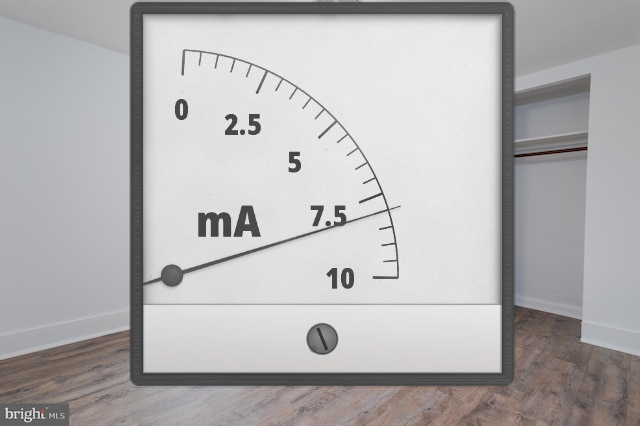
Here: 8 mA
